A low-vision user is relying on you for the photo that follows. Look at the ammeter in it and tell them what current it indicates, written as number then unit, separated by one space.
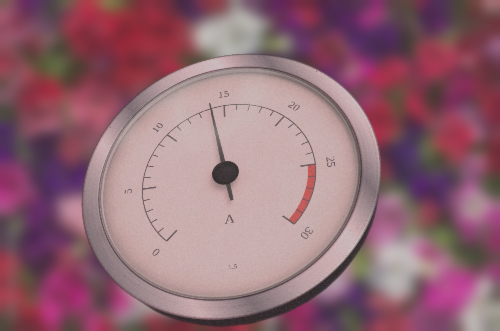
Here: 14 A
